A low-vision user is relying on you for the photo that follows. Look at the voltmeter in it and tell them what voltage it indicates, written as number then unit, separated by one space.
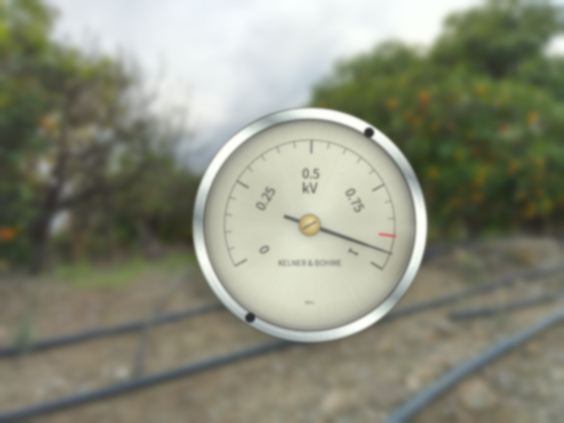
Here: 0.95 kV
